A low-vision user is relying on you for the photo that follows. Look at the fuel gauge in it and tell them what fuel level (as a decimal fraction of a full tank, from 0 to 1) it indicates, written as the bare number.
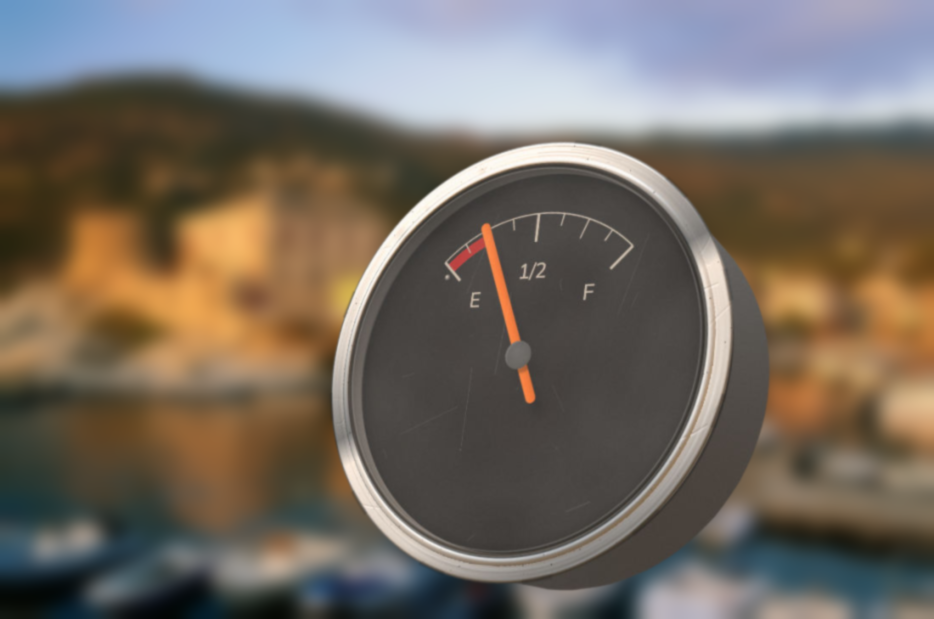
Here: 0.25
